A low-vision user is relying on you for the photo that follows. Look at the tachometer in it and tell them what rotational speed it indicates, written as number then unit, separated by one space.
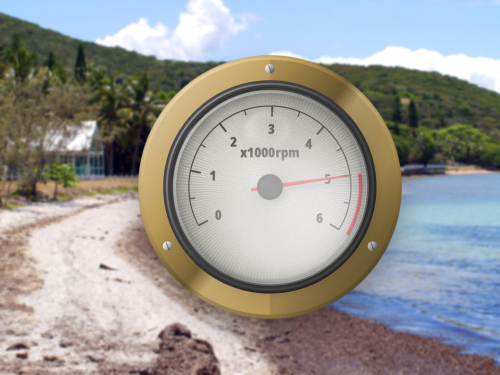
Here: 5000 rpm
